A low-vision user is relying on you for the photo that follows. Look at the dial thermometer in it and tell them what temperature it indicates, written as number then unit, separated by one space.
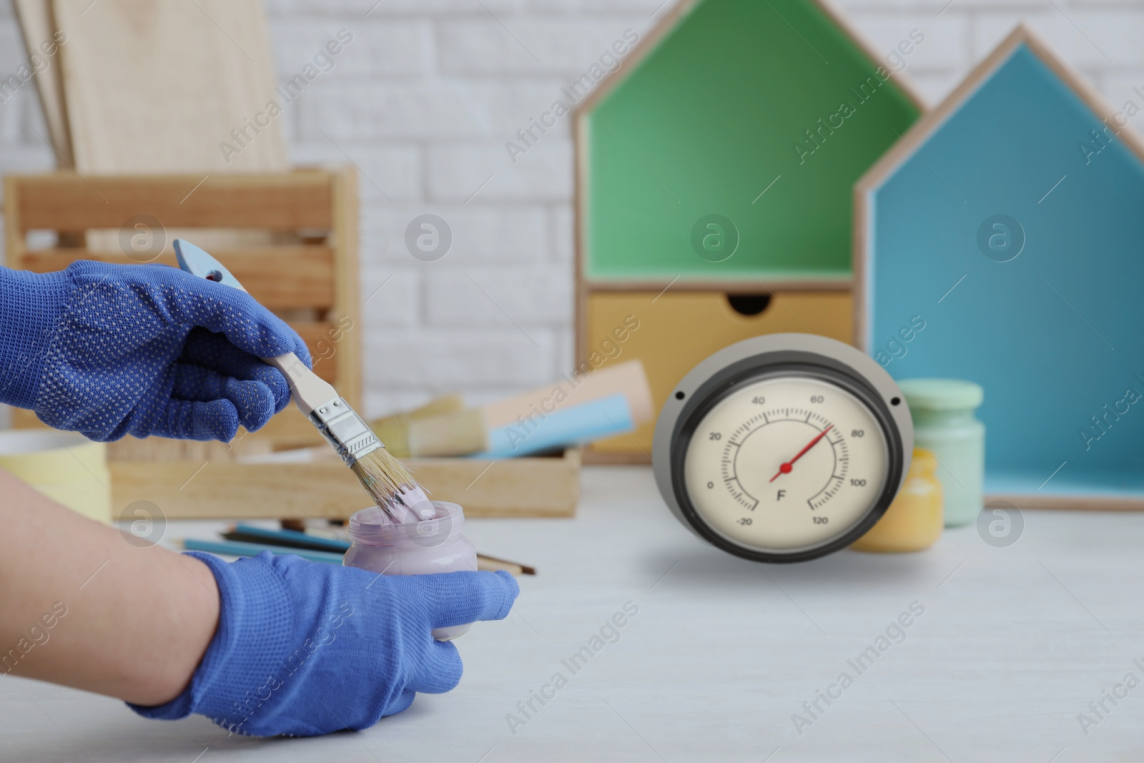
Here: 70 °F
